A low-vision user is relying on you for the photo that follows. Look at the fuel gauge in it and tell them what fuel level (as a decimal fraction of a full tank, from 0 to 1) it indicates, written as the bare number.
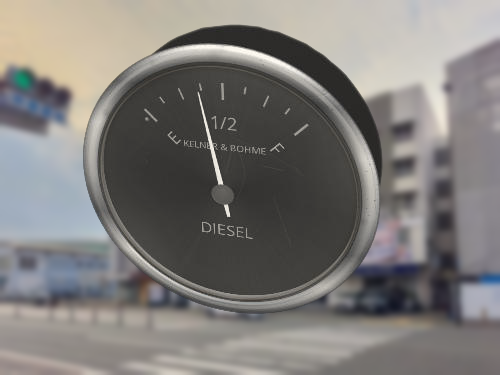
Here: 0.375
